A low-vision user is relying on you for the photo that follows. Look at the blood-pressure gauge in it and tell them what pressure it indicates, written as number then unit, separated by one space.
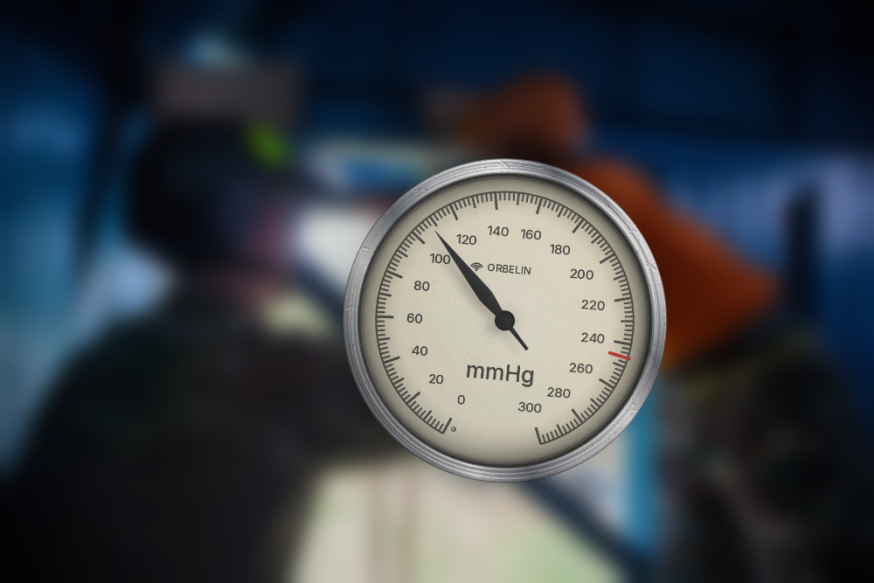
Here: 108 mmHg
